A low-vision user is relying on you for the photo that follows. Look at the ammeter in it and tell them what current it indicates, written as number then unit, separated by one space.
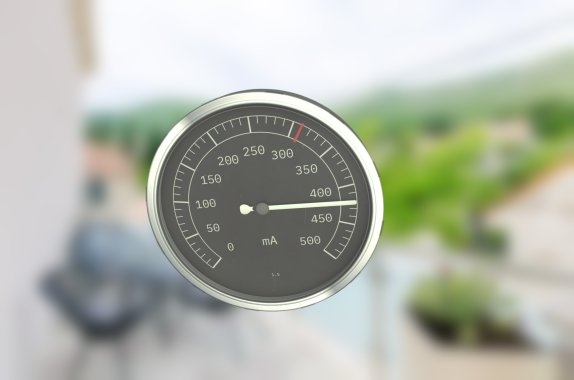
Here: 420 mA
